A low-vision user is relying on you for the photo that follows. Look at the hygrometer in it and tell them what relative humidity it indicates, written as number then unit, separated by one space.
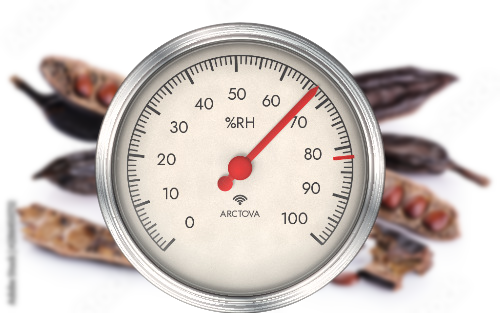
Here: 67 %
